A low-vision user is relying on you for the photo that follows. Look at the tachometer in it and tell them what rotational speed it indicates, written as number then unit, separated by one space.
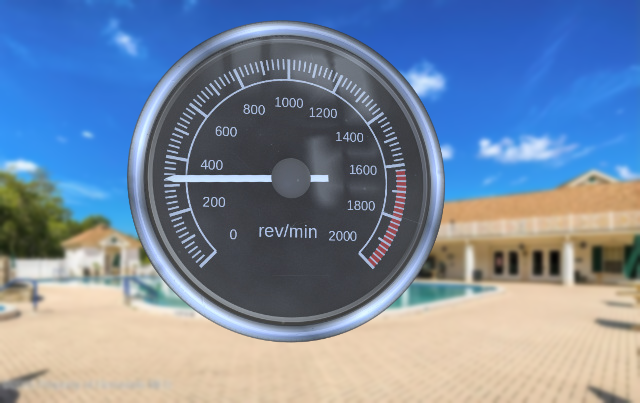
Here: 320 rpm
